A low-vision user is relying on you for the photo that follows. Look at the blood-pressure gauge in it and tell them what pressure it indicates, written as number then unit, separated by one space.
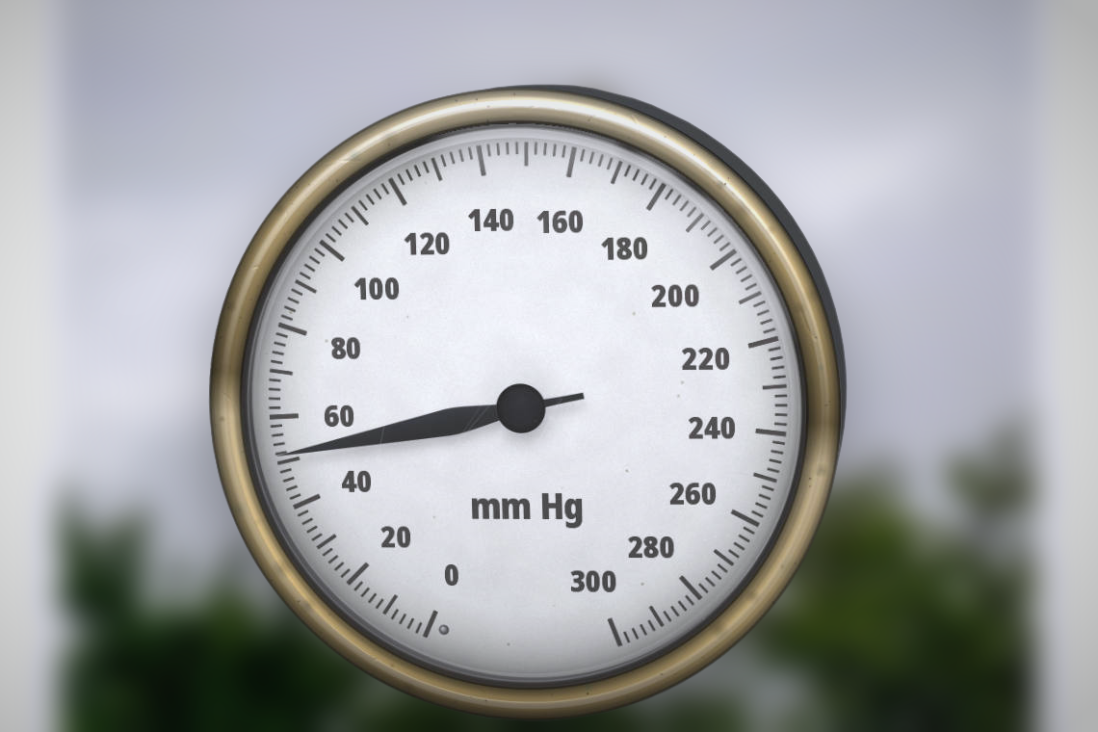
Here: 52 mmHg
